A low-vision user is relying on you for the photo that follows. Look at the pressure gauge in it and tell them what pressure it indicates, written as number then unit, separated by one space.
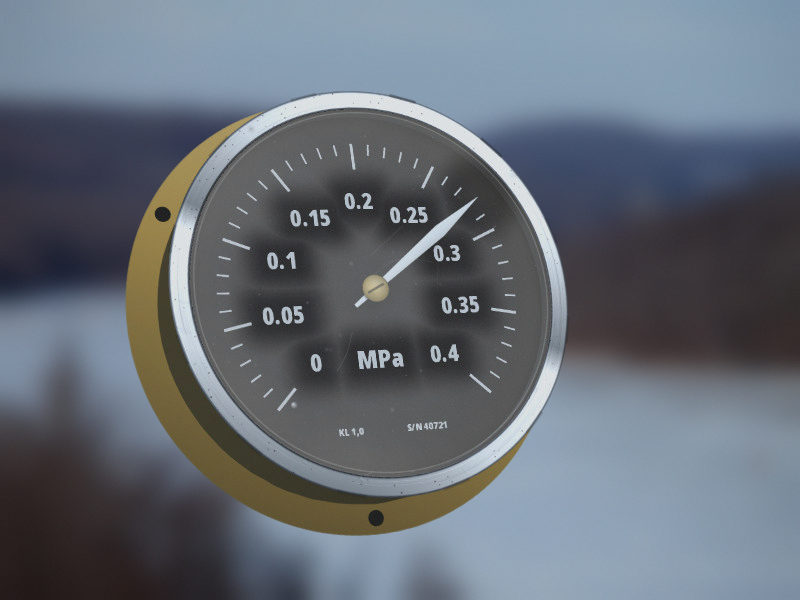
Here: 0.28 MPa
